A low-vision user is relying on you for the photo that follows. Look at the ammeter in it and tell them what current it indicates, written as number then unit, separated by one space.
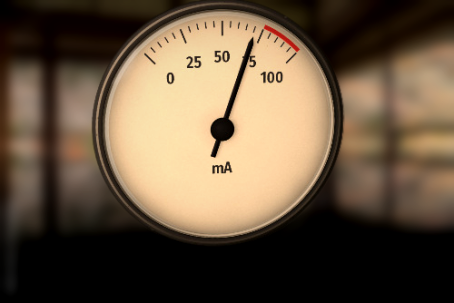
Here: 70 mA
